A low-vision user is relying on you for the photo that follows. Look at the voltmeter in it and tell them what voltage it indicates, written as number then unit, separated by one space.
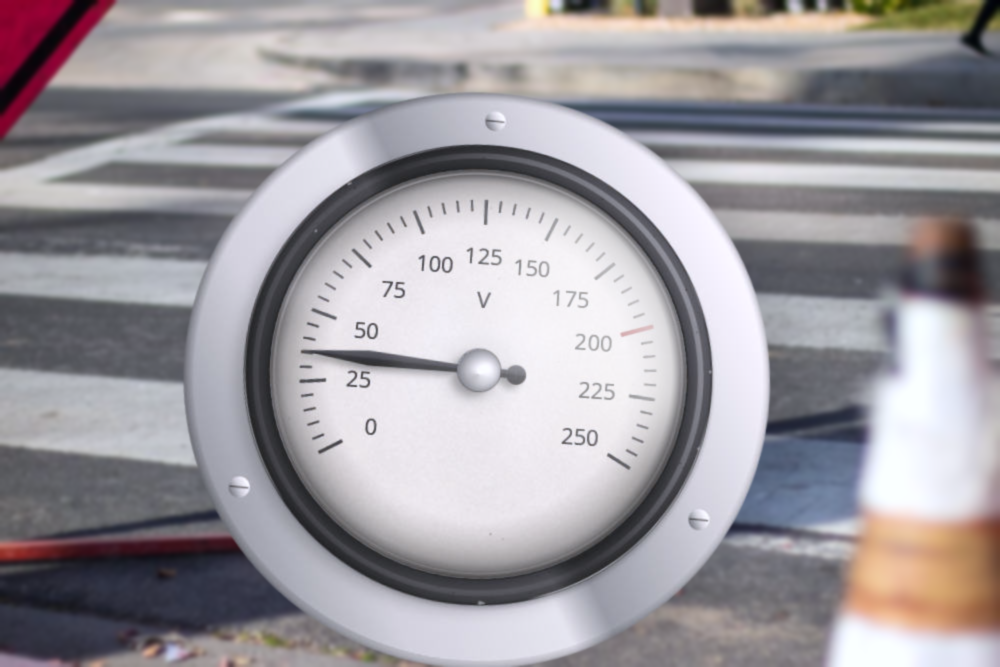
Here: 35 V
